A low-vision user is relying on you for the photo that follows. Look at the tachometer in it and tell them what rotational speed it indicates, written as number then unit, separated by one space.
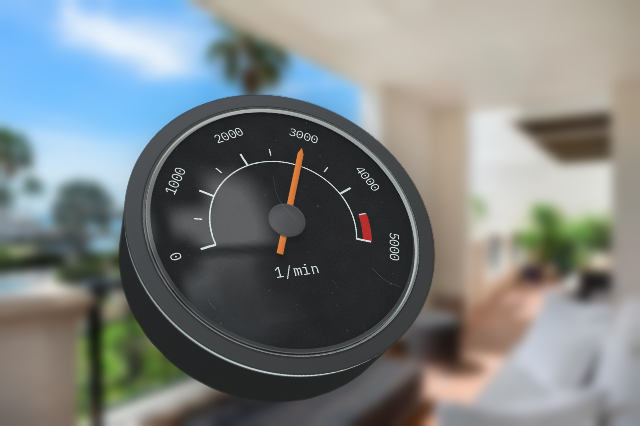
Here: 3000 rpm
